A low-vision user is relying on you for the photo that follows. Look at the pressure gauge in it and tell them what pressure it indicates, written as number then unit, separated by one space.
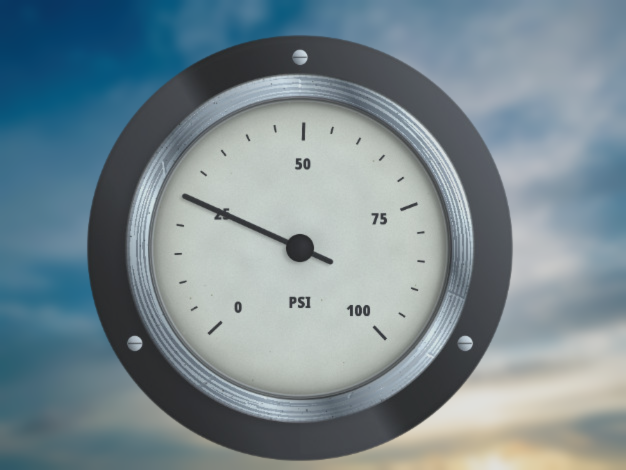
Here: 25 psi
